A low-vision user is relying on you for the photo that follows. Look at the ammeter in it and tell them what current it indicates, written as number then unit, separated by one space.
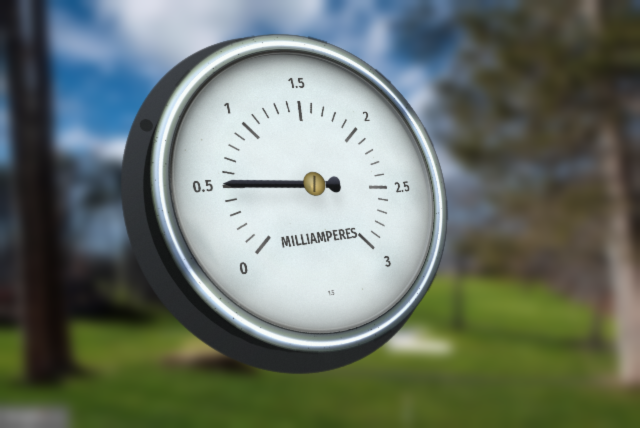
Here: 0.5 mA
